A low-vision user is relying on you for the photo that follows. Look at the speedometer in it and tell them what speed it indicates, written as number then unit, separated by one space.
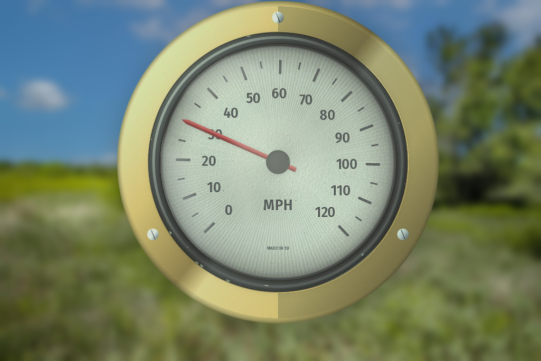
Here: 30 mph
